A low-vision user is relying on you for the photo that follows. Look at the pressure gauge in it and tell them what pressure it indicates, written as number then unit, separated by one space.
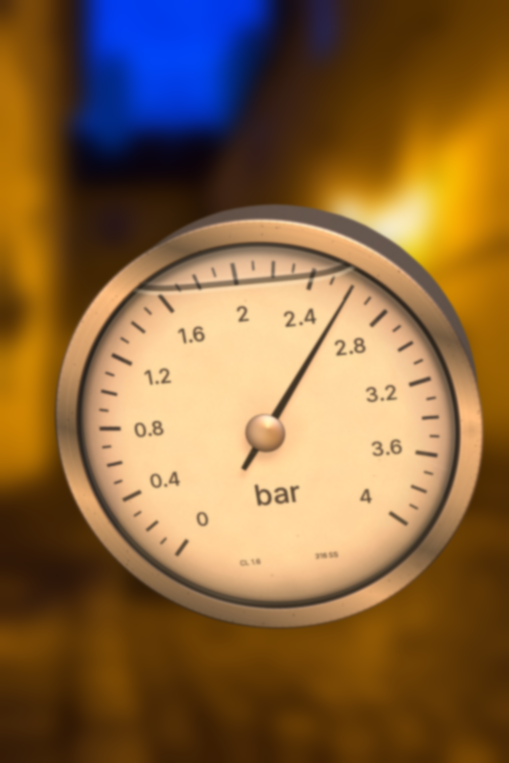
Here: 2.6 bar
